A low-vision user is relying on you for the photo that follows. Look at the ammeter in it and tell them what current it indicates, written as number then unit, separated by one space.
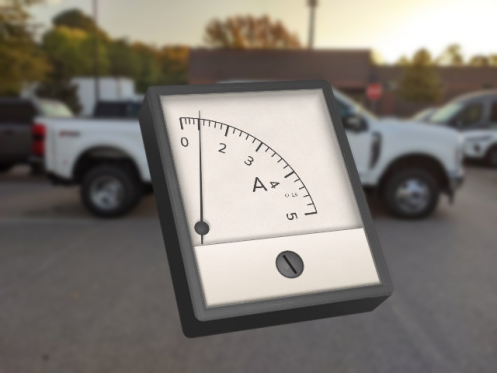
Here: 1 A
